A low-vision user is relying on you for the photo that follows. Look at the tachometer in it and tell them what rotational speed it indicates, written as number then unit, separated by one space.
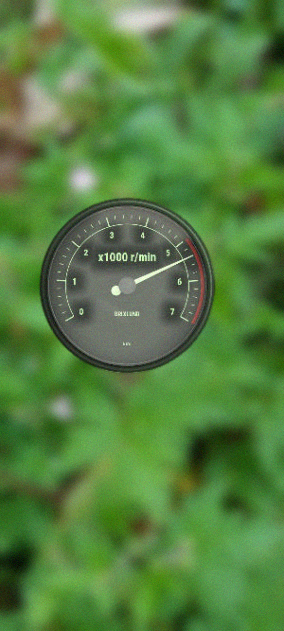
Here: 5400 rpm
